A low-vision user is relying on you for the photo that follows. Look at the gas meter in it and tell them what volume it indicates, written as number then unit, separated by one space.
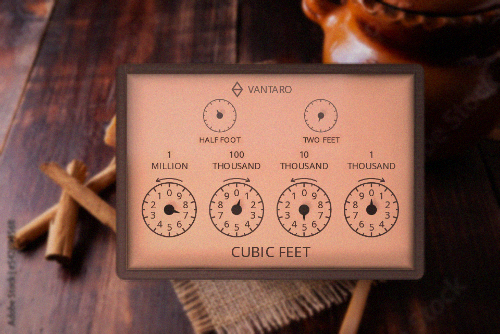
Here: 705000 ft³
